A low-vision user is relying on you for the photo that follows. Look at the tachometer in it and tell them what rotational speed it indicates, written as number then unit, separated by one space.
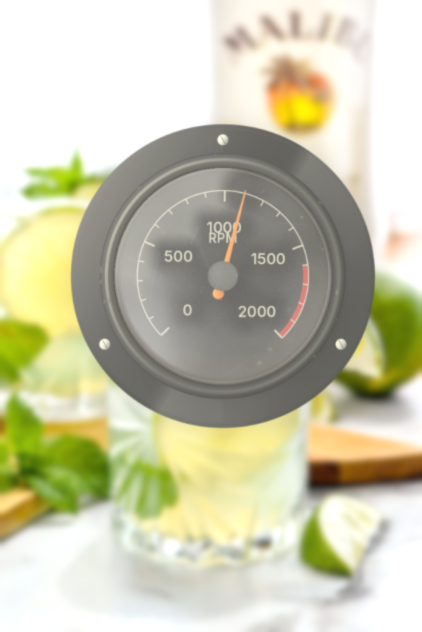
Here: 1100 rpm
